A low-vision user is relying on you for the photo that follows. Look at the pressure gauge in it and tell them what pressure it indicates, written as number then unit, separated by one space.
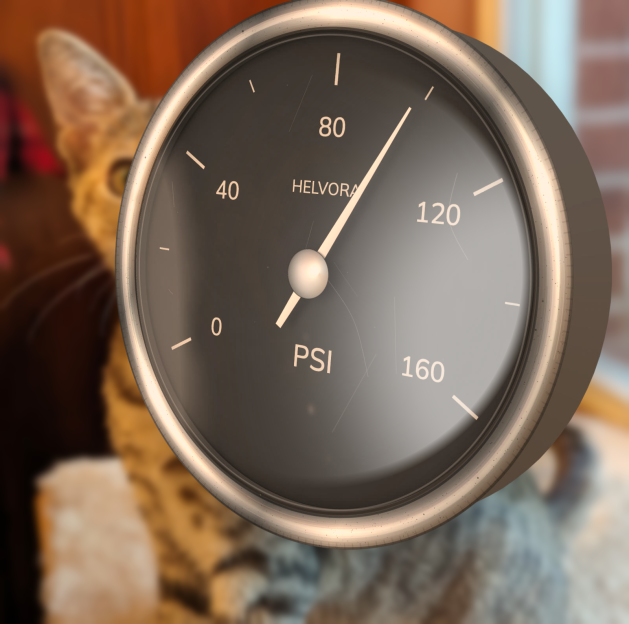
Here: 100 psi
